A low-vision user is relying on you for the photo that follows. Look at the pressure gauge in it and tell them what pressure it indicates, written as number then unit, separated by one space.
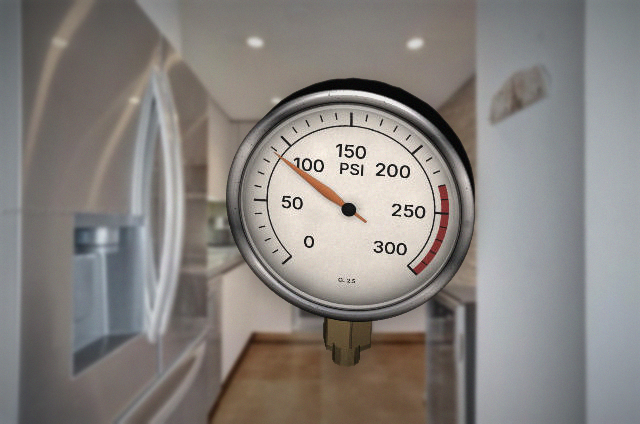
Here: 90 psi
